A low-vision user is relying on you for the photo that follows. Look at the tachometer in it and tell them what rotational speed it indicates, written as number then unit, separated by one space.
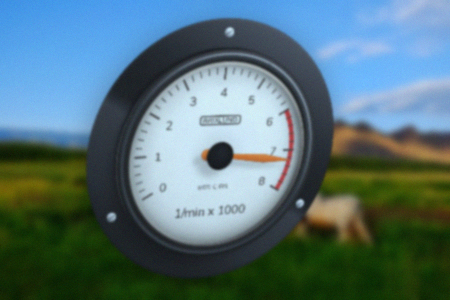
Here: 7200 rpm
